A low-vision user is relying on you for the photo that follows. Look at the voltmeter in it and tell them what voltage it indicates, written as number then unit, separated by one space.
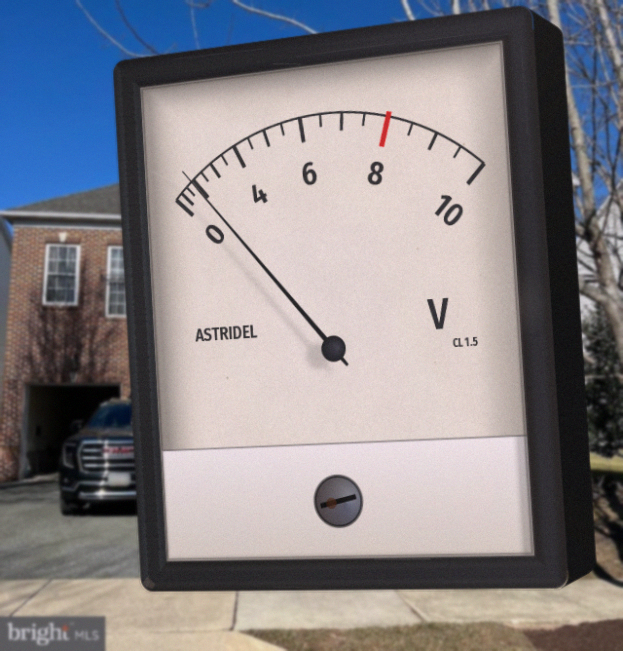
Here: 2 V
